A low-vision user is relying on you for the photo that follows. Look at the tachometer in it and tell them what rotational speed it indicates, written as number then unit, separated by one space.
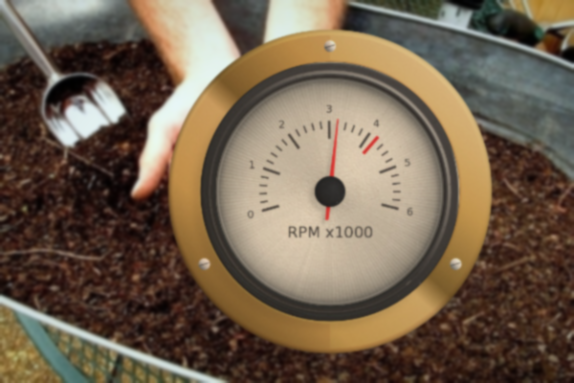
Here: 3200 rpm
